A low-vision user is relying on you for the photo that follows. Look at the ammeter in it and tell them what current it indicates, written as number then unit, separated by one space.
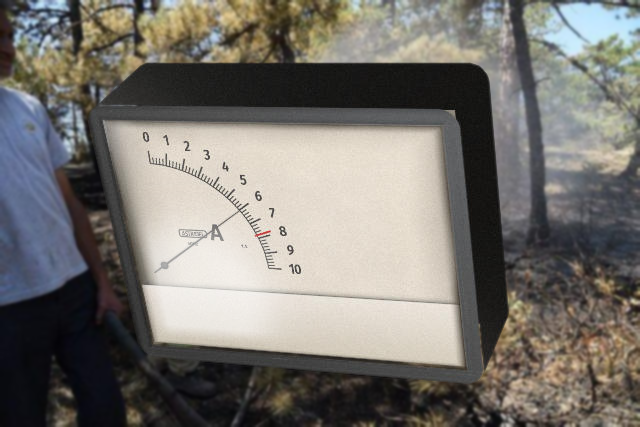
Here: 6 A
